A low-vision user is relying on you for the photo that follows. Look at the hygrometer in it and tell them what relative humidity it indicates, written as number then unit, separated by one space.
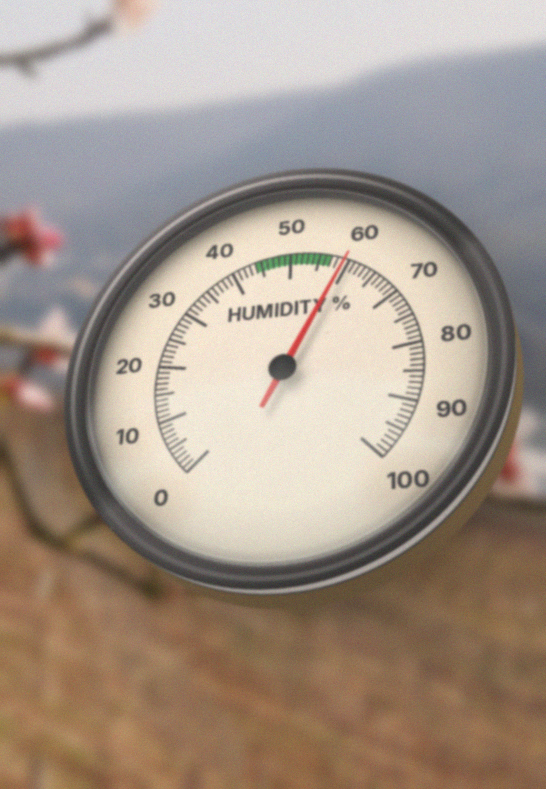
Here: 60 %
